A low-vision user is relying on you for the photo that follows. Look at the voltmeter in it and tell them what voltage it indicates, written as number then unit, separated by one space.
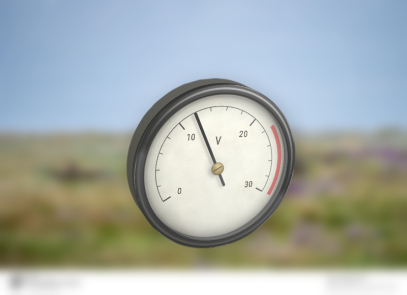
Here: 12 V
